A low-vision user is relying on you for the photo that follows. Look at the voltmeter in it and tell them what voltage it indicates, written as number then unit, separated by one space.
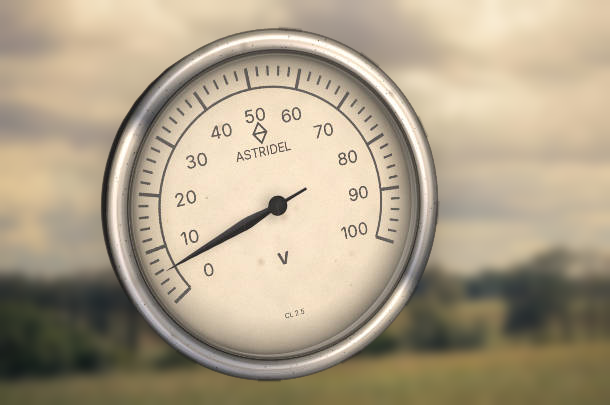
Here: 6 V
